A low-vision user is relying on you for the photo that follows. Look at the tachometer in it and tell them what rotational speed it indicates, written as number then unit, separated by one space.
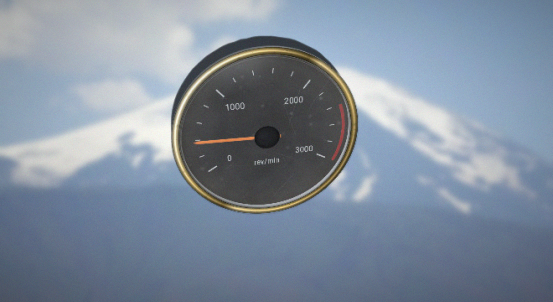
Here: 400 rpm
